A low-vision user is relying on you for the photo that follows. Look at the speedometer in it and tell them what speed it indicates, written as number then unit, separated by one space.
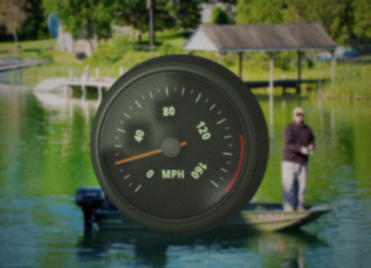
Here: 20 mph
